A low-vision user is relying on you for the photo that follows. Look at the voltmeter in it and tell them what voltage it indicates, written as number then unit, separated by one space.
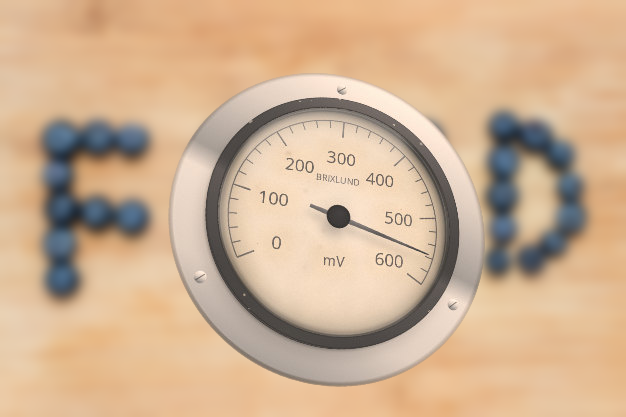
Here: 560 mV
